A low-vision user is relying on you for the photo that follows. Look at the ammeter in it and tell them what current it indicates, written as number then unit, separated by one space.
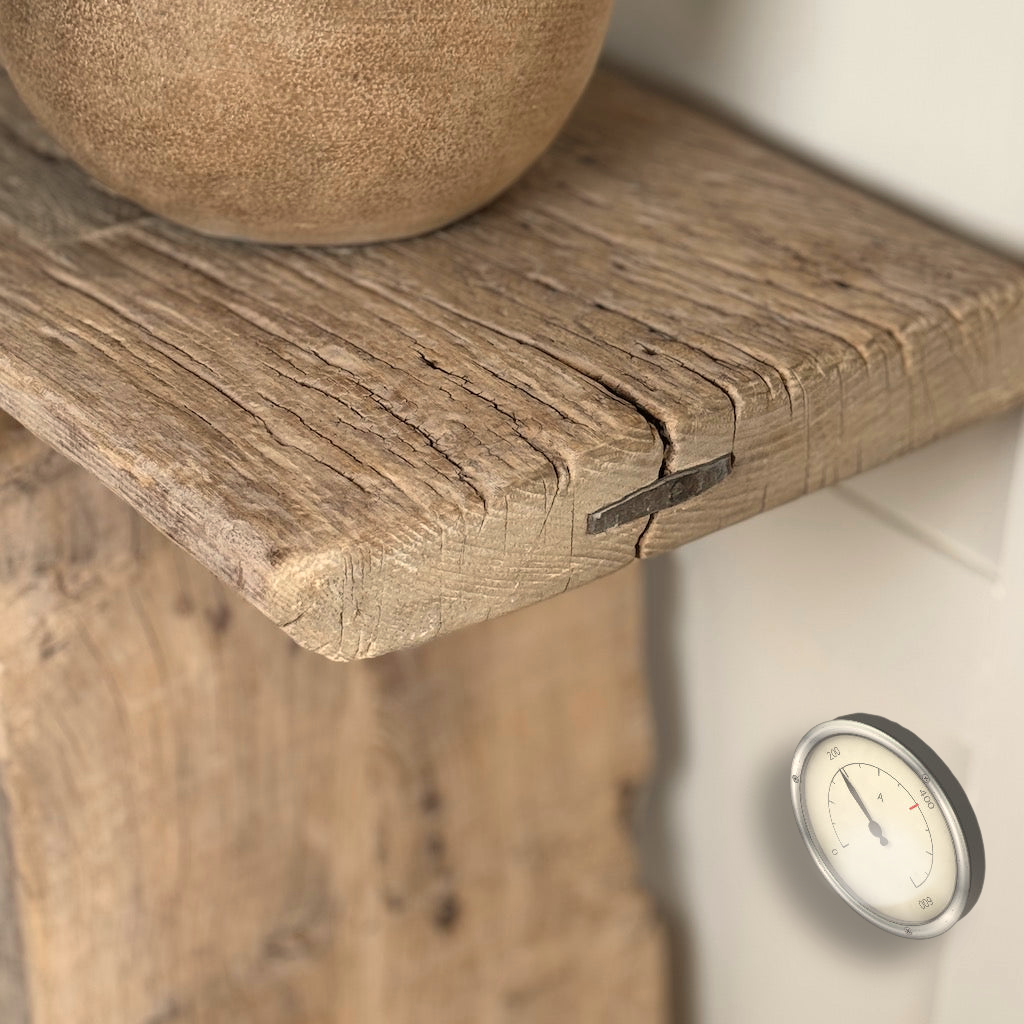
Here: 200 A
